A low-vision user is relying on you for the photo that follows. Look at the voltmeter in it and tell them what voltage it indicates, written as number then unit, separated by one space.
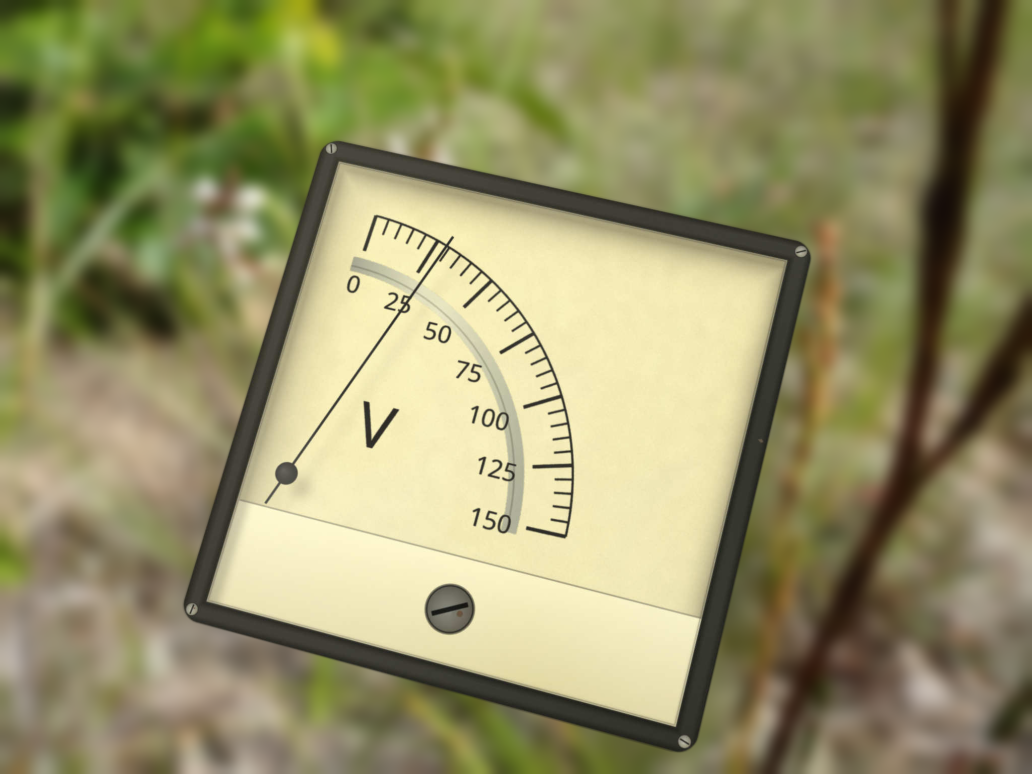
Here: 30 V
